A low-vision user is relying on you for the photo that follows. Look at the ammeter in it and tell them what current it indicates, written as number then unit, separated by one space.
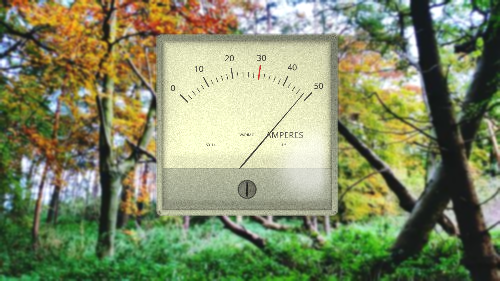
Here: 48 A
